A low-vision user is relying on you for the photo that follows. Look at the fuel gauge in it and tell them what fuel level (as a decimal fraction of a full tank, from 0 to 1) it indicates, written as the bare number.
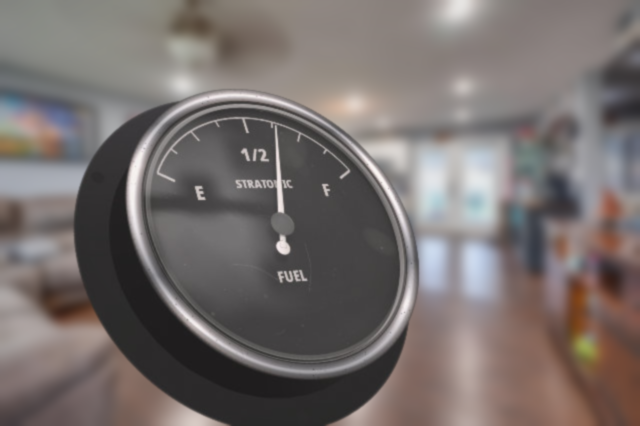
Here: 0.625
